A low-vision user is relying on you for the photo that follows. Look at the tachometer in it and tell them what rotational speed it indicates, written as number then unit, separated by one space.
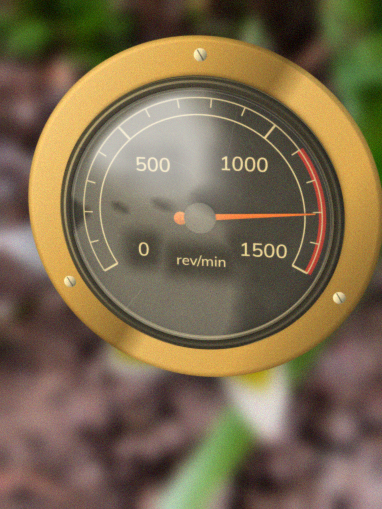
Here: 1300 rpm
